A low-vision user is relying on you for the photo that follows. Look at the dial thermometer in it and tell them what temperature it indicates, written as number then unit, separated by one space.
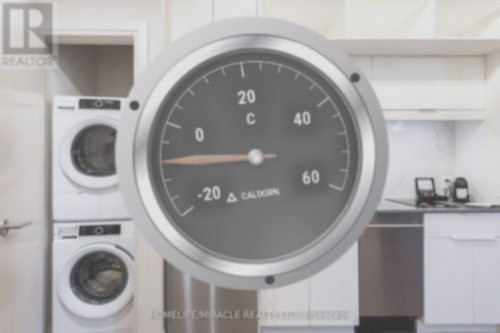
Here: -8 °C
